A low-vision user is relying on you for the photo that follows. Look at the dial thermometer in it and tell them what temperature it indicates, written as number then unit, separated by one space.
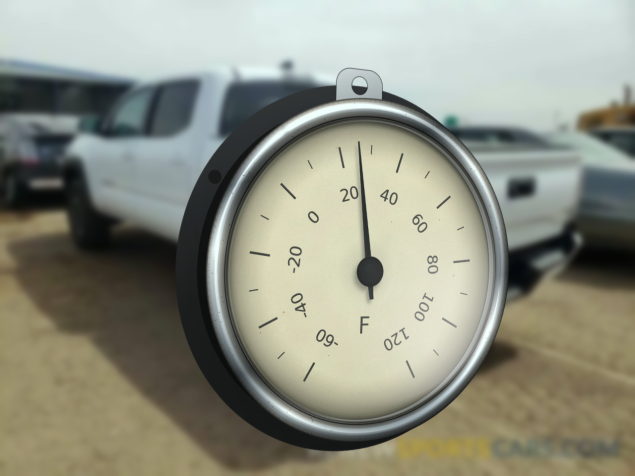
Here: 25 °F
